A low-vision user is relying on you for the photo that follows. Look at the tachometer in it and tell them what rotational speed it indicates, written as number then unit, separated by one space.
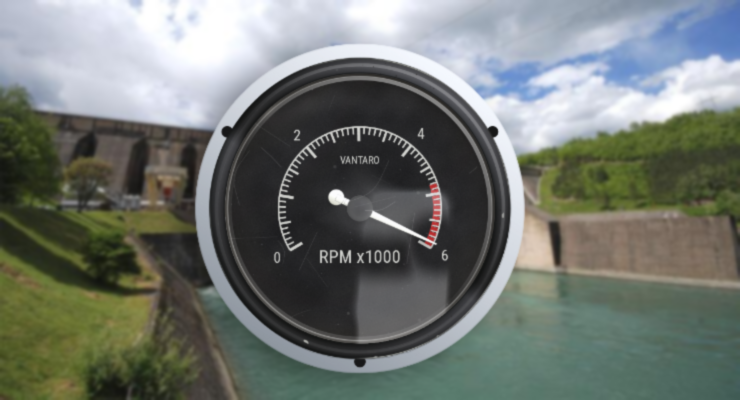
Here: 5900 rpm
